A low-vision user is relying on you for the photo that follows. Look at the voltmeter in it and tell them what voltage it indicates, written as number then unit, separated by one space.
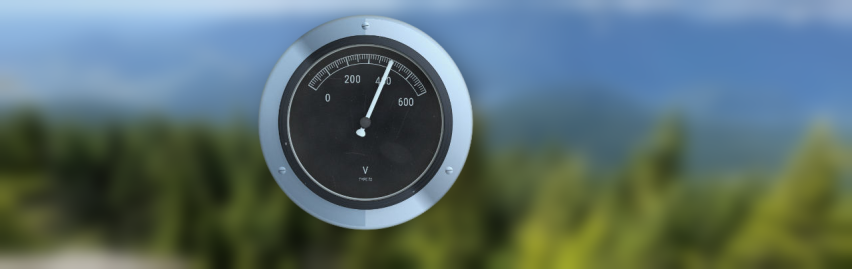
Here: 400 V
